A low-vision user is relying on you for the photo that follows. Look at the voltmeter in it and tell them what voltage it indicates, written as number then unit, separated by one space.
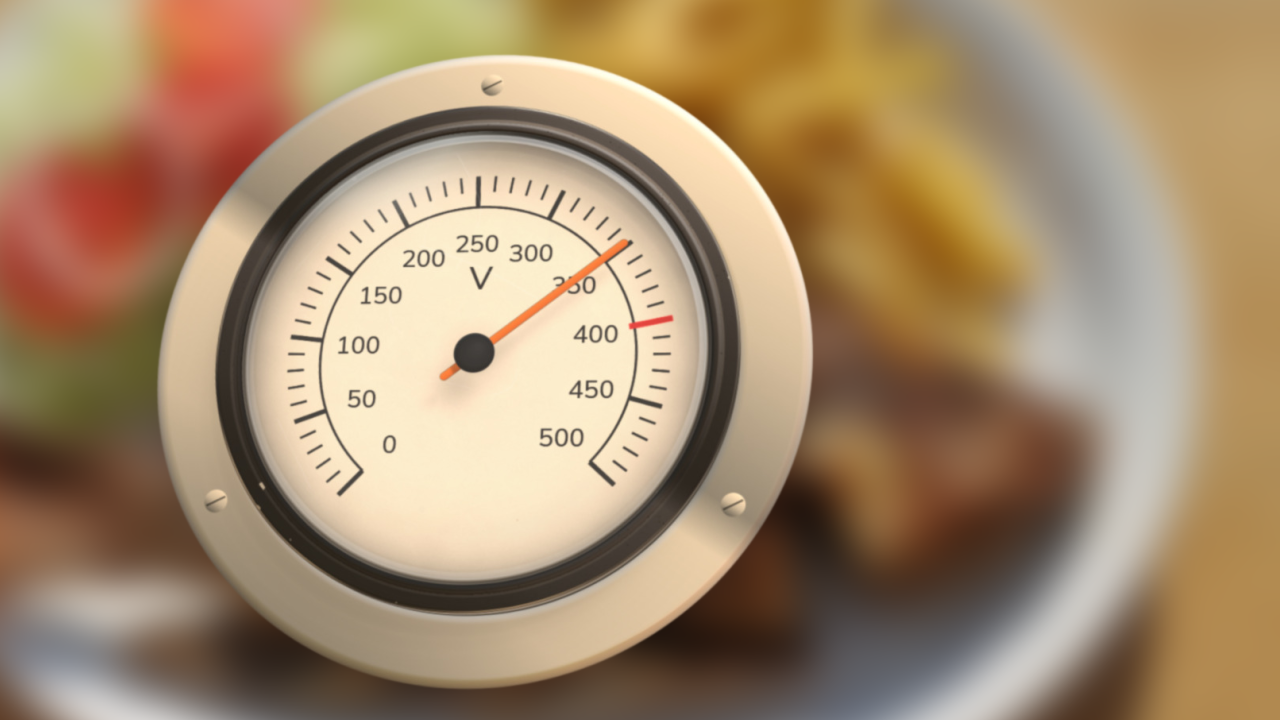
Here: 350 V
